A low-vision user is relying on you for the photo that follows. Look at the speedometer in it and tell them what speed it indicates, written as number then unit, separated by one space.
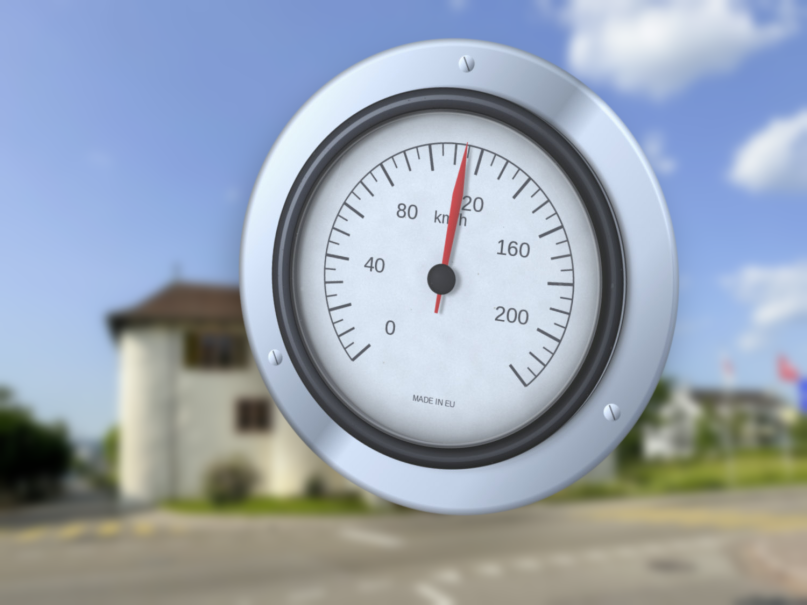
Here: 115 km/h
